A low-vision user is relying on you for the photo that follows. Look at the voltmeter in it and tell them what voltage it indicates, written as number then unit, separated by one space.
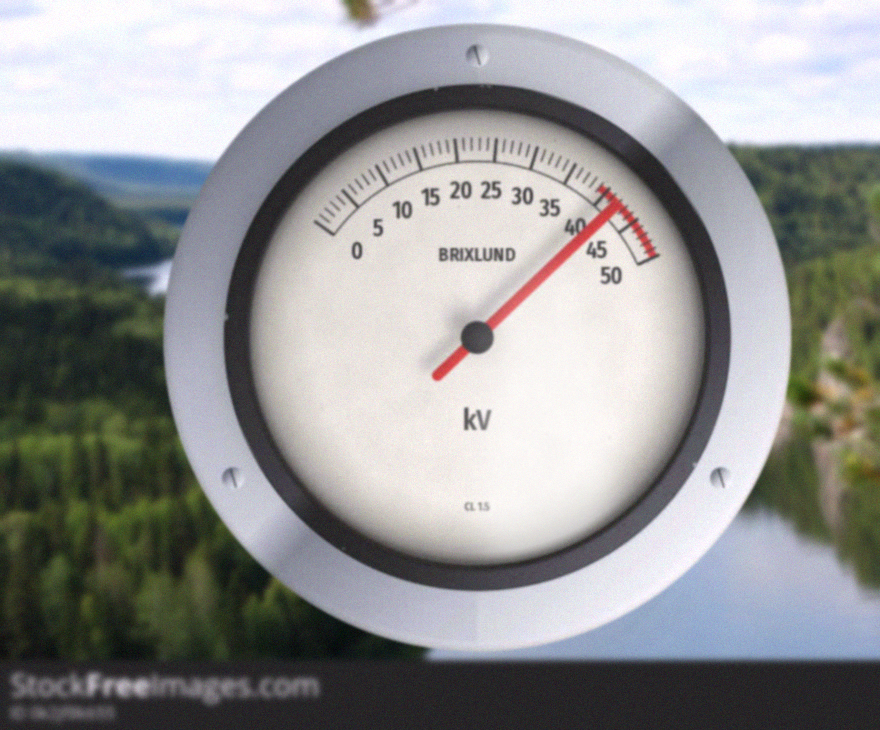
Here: 42 kV
